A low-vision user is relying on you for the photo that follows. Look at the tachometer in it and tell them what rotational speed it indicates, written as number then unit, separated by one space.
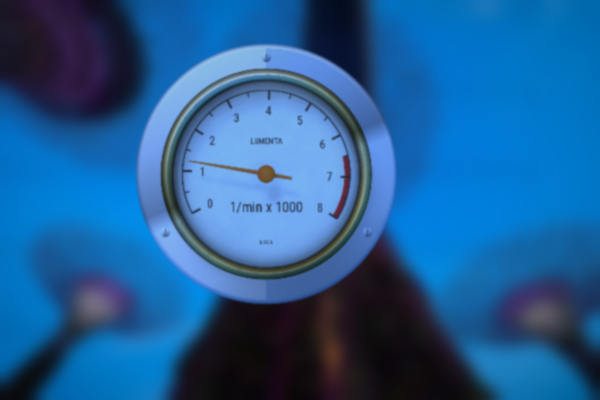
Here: 1250 rpm
